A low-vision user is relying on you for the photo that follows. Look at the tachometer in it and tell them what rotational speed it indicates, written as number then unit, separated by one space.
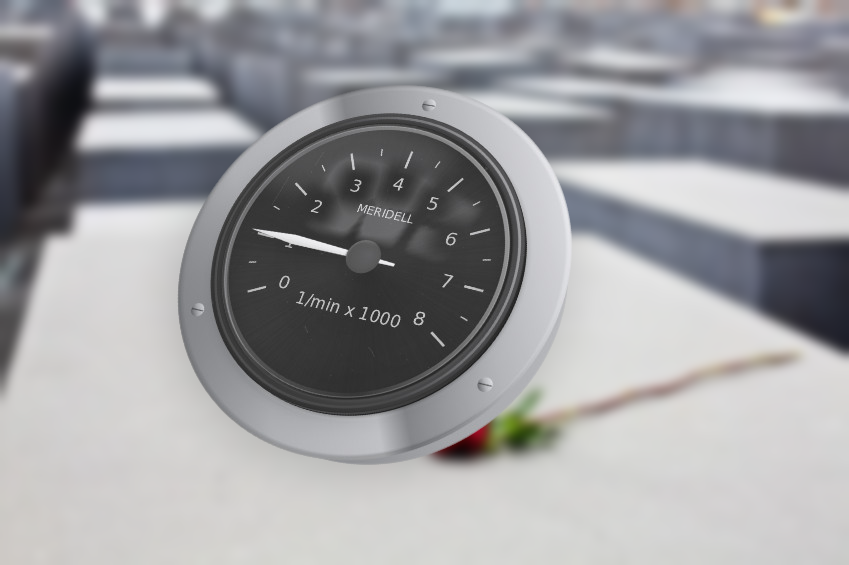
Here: 1000 rpm
